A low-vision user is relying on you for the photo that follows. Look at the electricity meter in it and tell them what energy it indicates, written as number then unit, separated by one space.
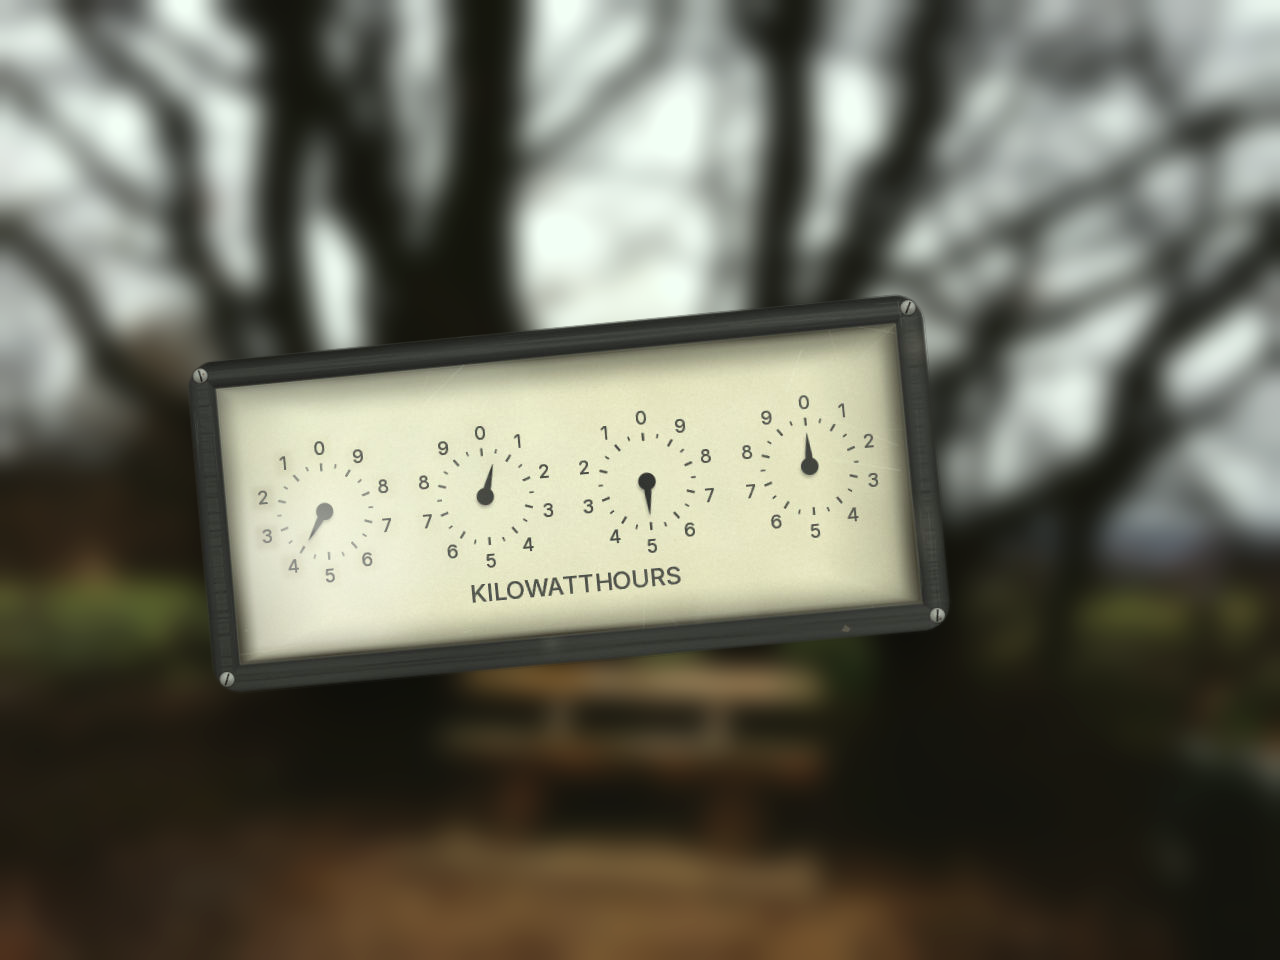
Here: 4050 kWh
